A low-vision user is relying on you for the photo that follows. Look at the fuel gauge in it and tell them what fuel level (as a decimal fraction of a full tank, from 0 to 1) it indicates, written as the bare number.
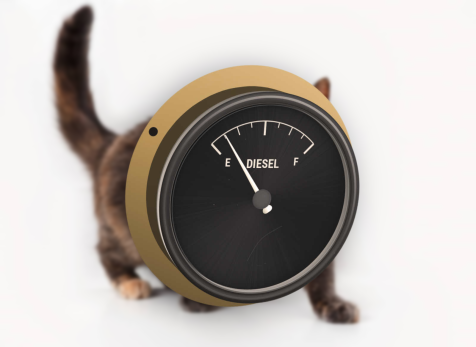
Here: 0.125
